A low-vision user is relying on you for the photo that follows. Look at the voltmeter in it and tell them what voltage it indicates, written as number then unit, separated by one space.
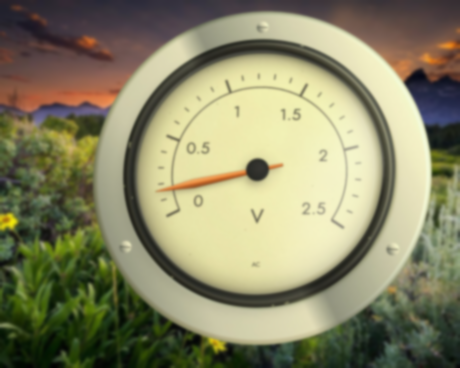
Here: 0.15 V
